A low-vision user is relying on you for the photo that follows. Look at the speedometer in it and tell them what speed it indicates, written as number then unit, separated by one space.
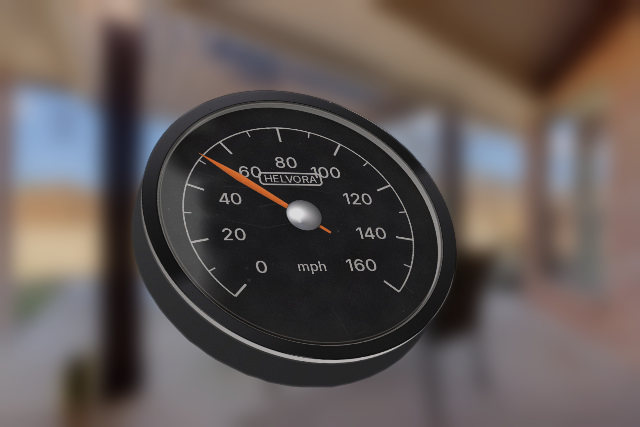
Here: 50 mph
